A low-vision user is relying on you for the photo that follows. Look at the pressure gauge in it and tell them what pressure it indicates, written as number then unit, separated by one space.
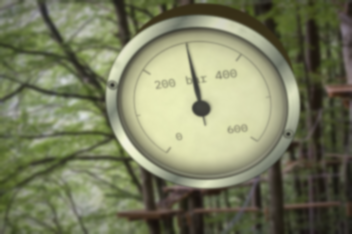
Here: 300 bar
